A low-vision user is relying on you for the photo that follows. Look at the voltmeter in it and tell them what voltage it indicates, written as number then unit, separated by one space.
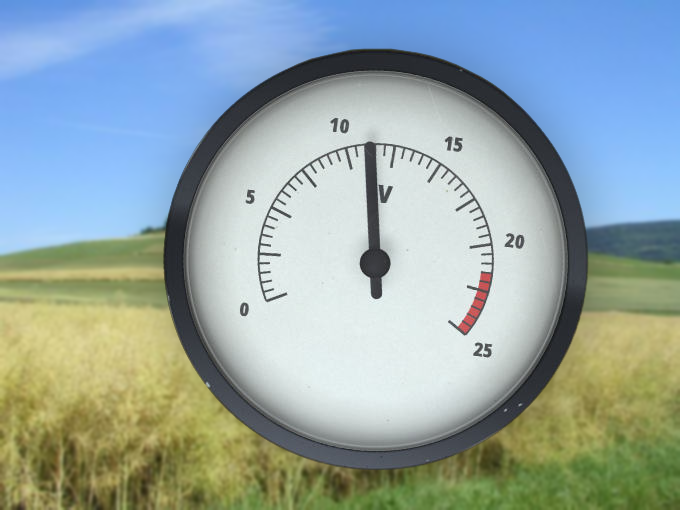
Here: 11.25 V
